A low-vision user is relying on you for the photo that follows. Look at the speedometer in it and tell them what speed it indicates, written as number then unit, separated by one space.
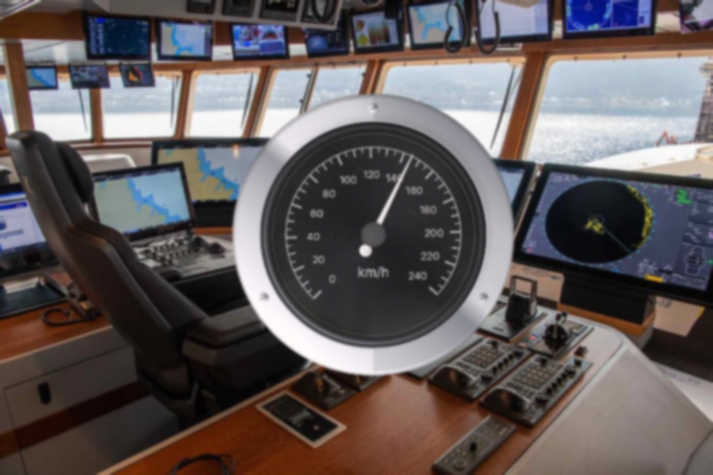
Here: 145 km/h
